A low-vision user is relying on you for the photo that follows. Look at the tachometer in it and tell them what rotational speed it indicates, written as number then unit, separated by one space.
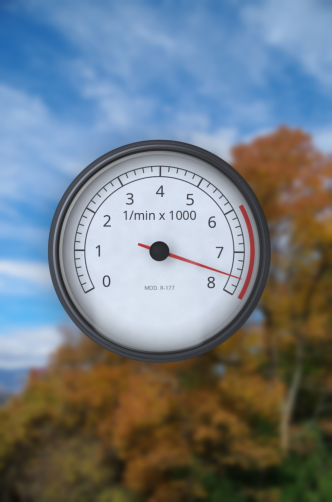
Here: 7600 rpm
